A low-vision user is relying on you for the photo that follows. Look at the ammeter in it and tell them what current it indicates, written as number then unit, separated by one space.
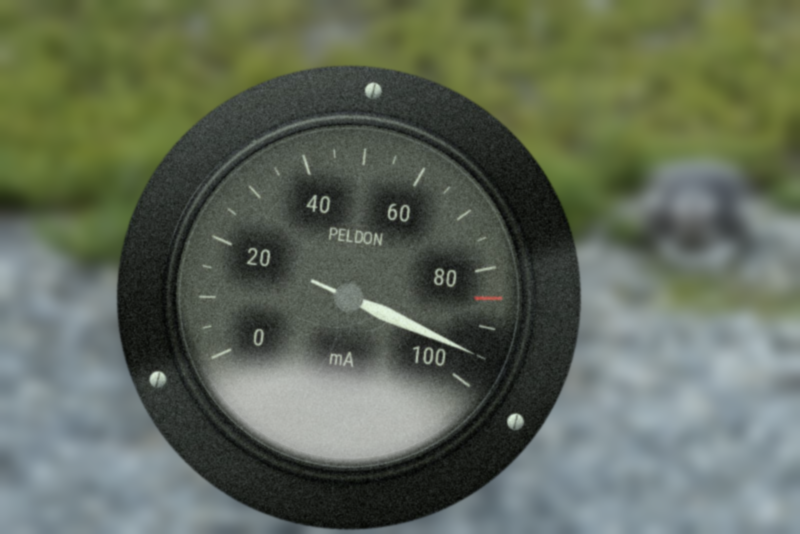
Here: 95 mA
